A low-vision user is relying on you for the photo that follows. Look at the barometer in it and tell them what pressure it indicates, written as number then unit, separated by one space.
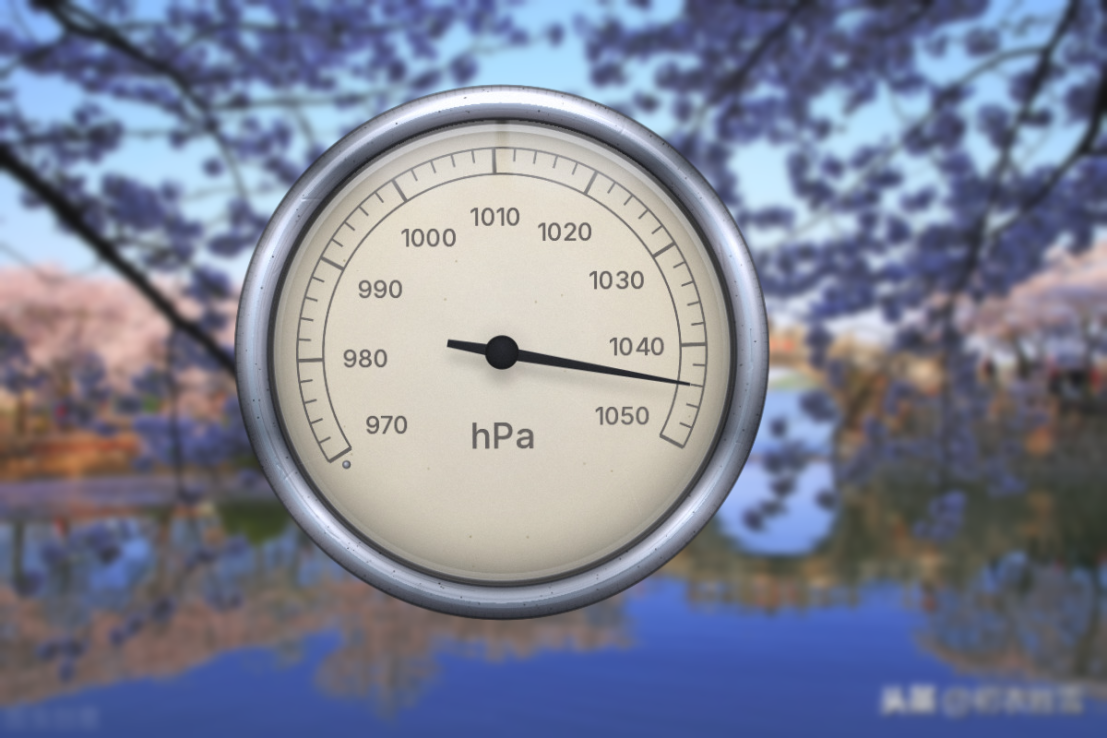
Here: 1044 hPa
